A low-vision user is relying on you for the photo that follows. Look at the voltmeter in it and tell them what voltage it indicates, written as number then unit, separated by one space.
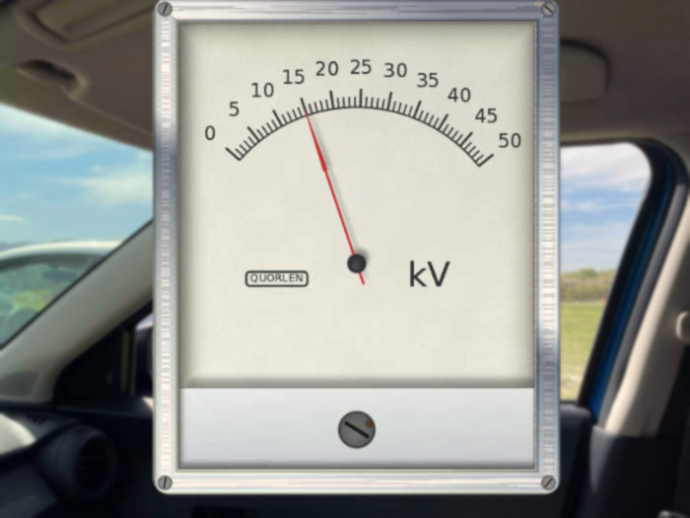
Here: 15 kV
